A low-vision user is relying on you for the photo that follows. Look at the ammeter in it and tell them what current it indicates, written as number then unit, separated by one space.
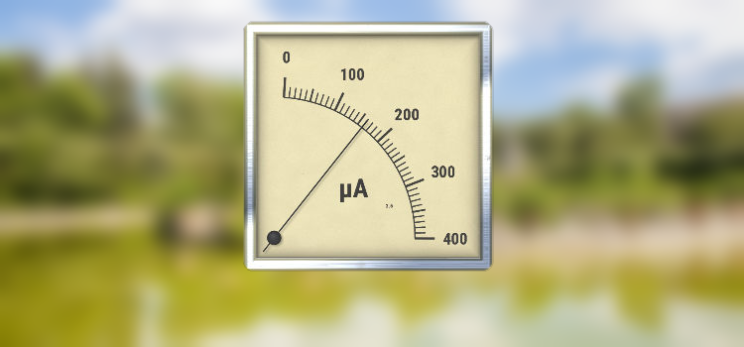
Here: 160 µA
